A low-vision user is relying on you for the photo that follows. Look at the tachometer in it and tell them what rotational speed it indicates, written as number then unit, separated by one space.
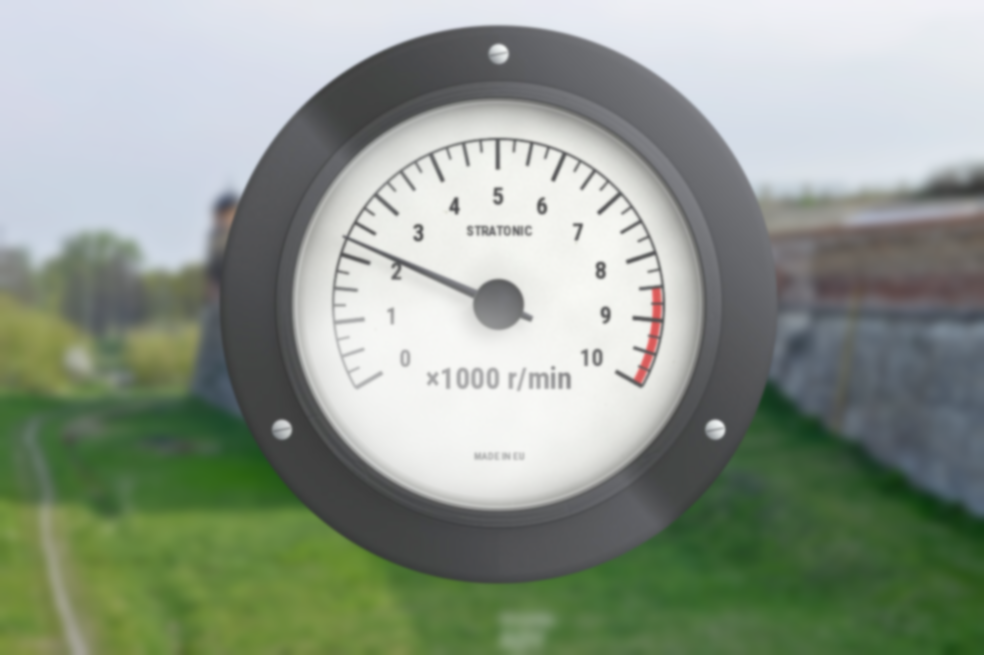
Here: 2250 rpm
